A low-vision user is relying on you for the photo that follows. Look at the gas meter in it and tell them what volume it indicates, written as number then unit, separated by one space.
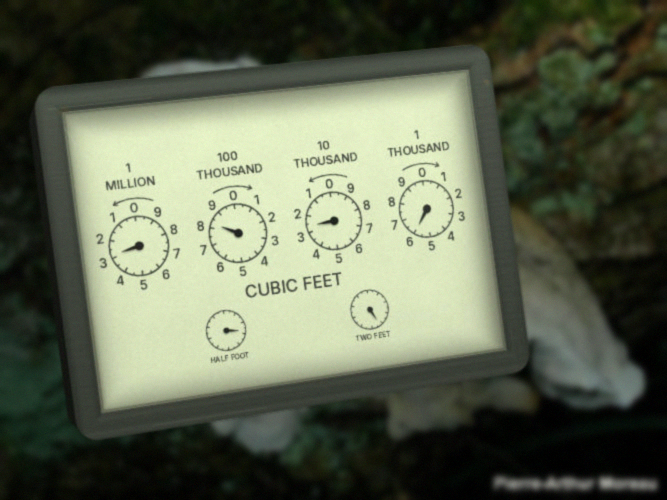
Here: 282600 ft³
